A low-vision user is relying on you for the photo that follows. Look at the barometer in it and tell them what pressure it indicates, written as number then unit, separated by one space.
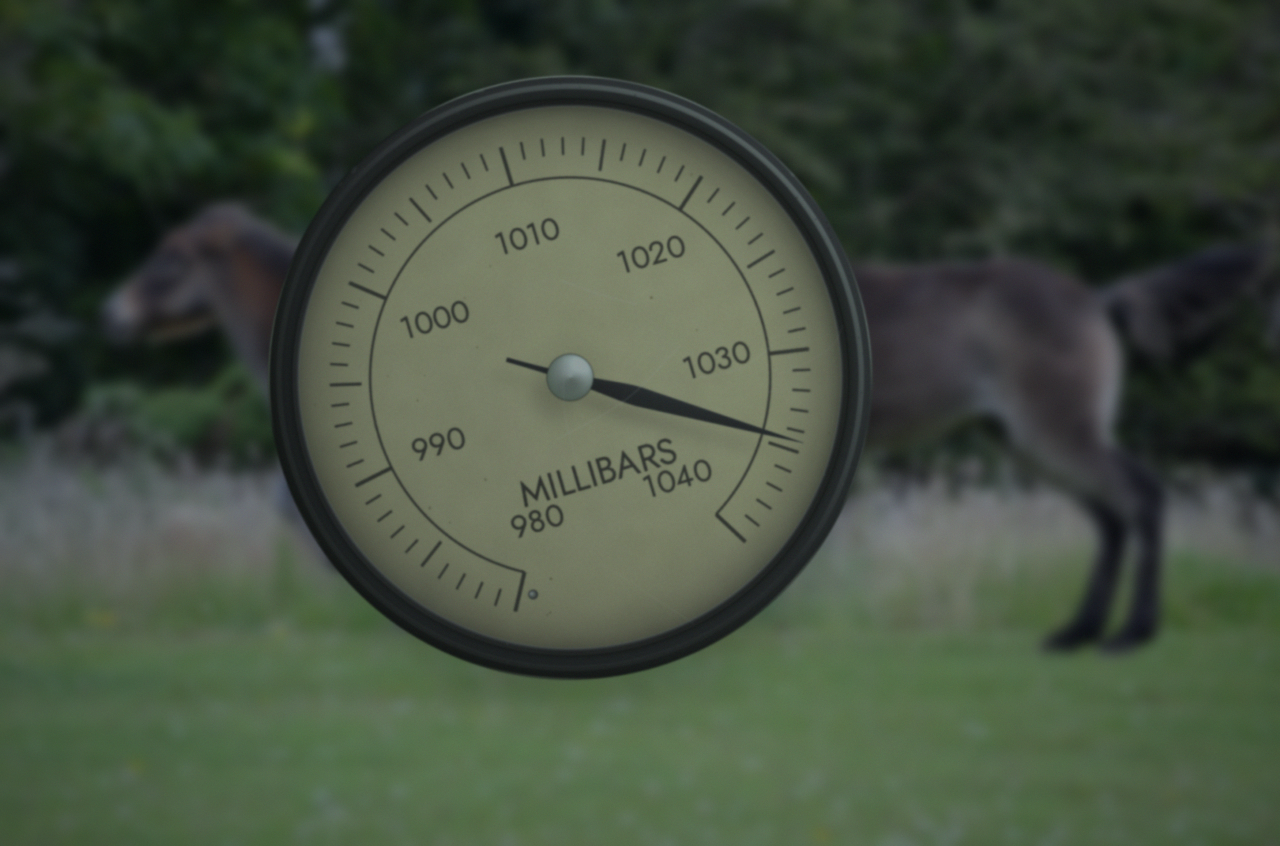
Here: 1034.5 mbar
